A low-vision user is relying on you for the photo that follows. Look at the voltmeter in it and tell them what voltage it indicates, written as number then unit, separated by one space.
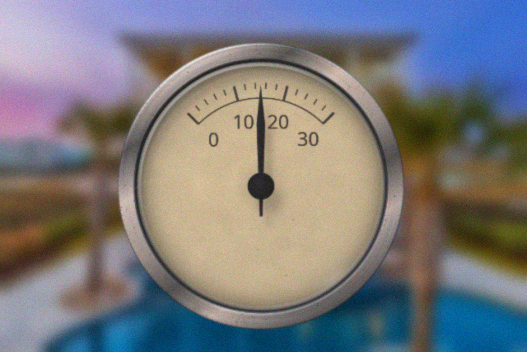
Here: 15 V
